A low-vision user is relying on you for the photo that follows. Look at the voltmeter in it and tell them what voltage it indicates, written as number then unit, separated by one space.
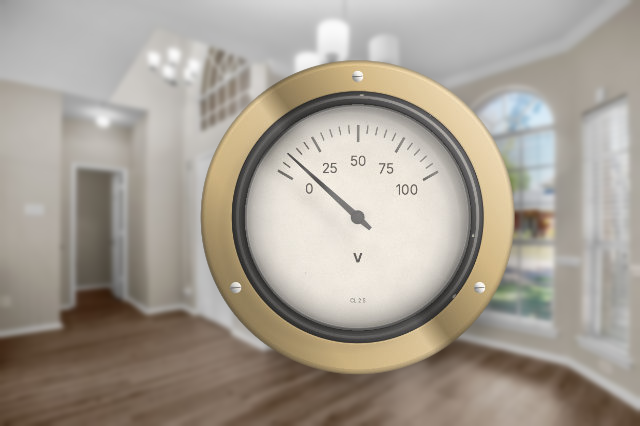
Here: 10 V
